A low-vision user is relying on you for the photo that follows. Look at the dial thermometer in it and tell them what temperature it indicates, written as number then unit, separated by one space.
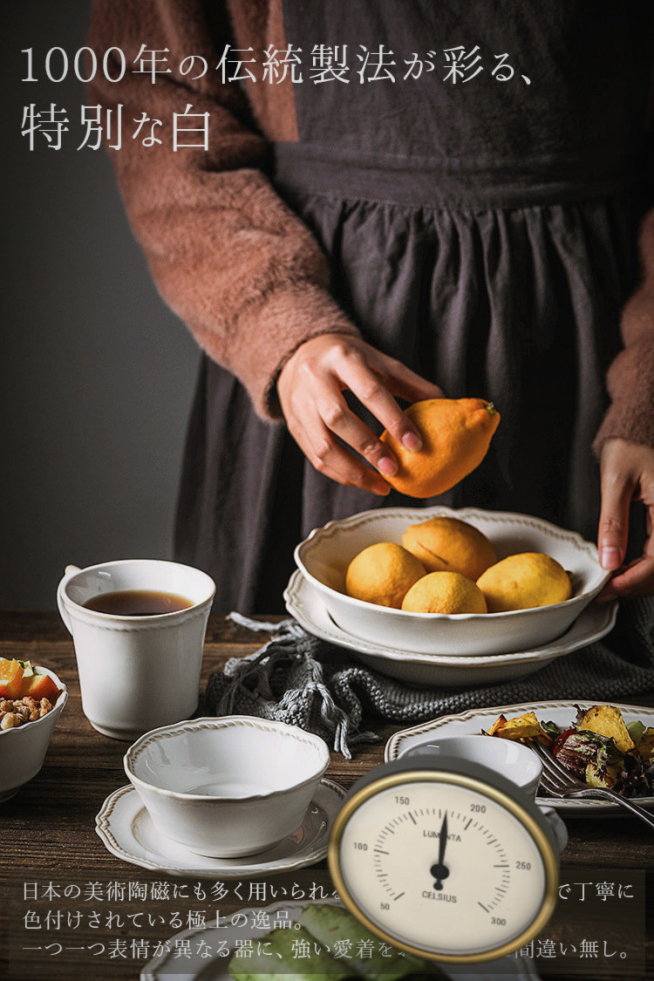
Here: 180 °C
